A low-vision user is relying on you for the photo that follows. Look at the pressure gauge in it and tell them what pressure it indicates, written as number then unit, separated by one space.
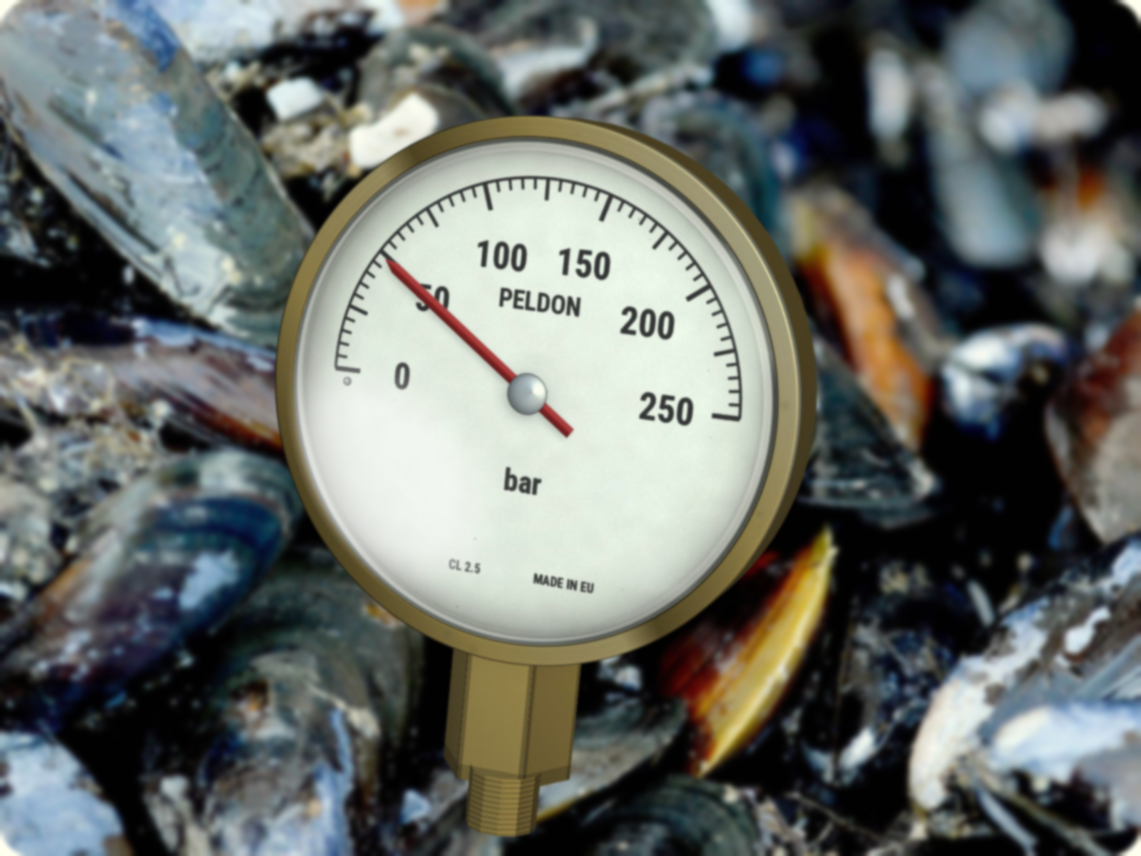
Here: 50 bar
